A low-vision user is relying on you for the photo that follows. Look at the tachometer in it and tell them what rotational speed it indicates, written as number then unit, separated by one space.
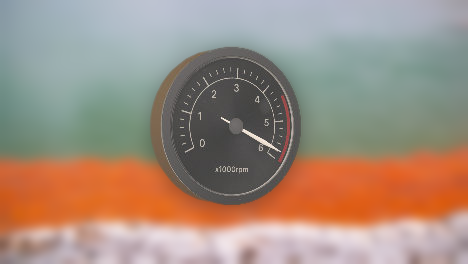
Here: 5800 rpm
